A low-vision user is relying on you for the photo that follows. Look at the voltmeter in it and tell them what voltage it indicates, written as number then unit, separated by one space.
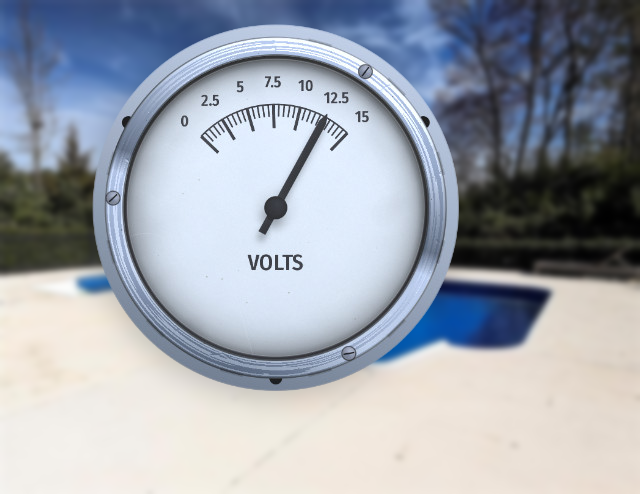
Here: 12.5 V
